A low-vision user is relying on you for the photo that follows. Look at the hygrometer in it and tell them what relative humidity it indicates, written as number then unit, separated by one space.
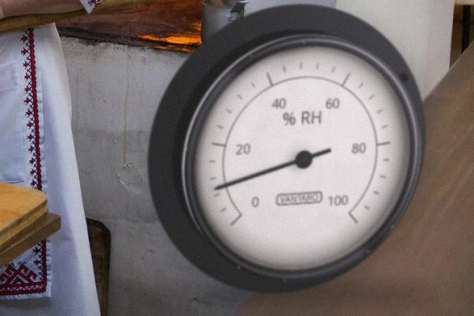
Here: 10 %
